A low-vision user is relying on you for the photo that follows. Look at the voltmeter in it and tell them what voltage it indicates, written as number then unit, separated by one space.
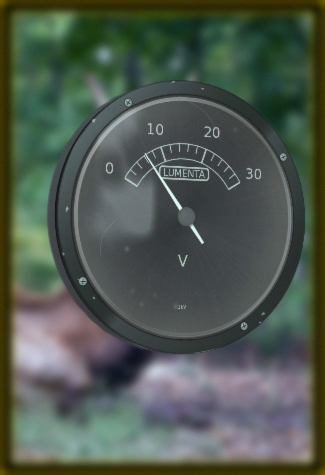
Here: 6 V
